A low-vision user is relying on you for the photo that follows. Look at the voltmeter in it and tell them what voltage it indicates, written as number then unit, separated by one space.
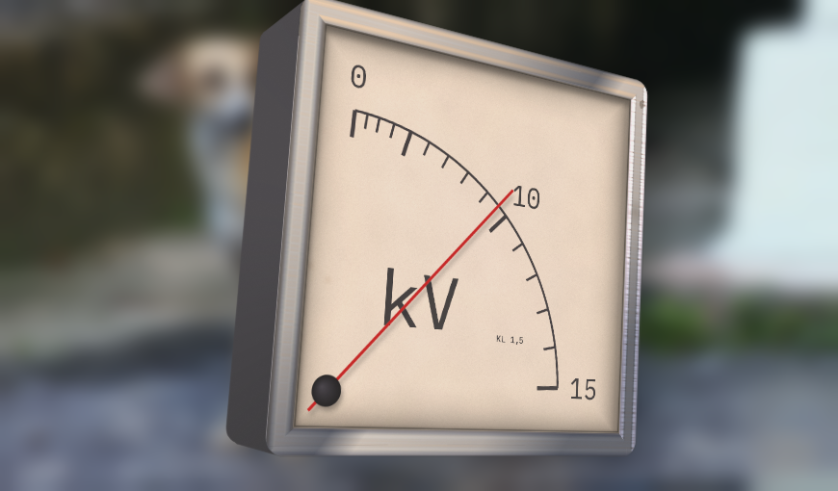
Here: 9.5 kV
